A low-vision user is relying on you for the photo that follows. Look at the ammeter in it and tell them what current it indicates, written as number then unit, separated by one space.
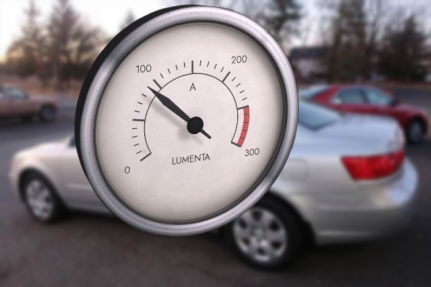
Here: 90 A
